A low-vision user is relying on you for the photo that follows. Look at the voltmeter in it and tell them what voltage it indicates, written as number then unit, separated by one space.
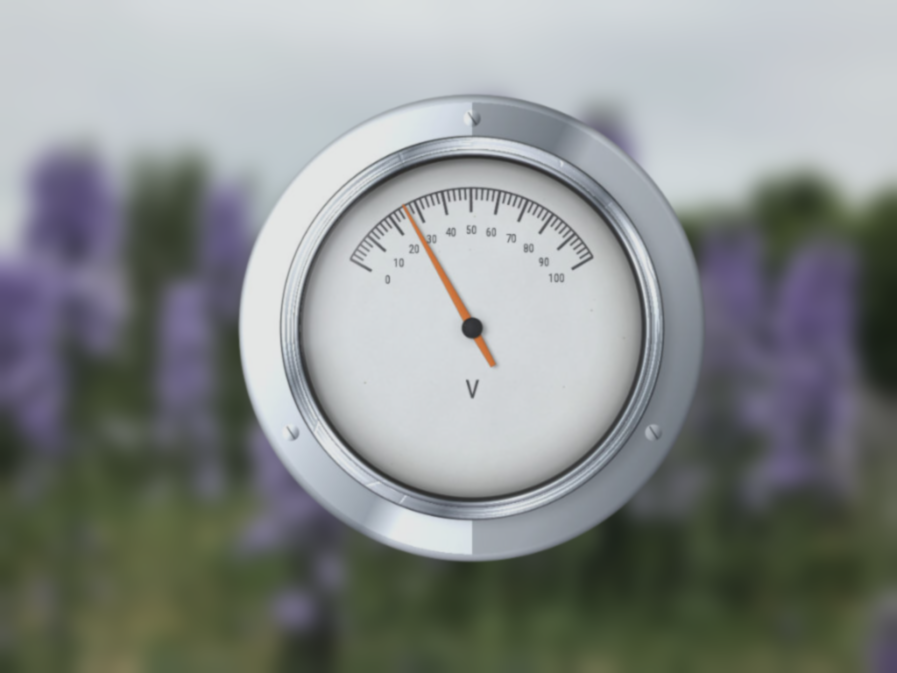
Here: 26 V
